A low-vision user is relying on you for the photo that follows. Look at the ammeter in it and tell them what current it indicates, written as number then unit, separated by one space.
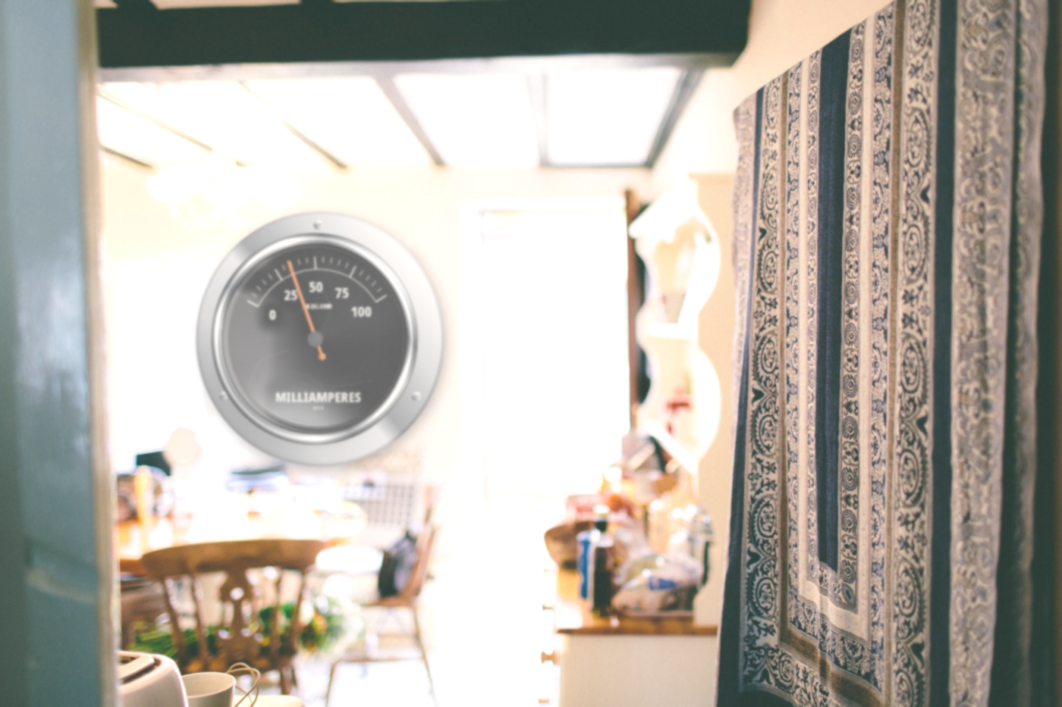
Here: 35 mA
